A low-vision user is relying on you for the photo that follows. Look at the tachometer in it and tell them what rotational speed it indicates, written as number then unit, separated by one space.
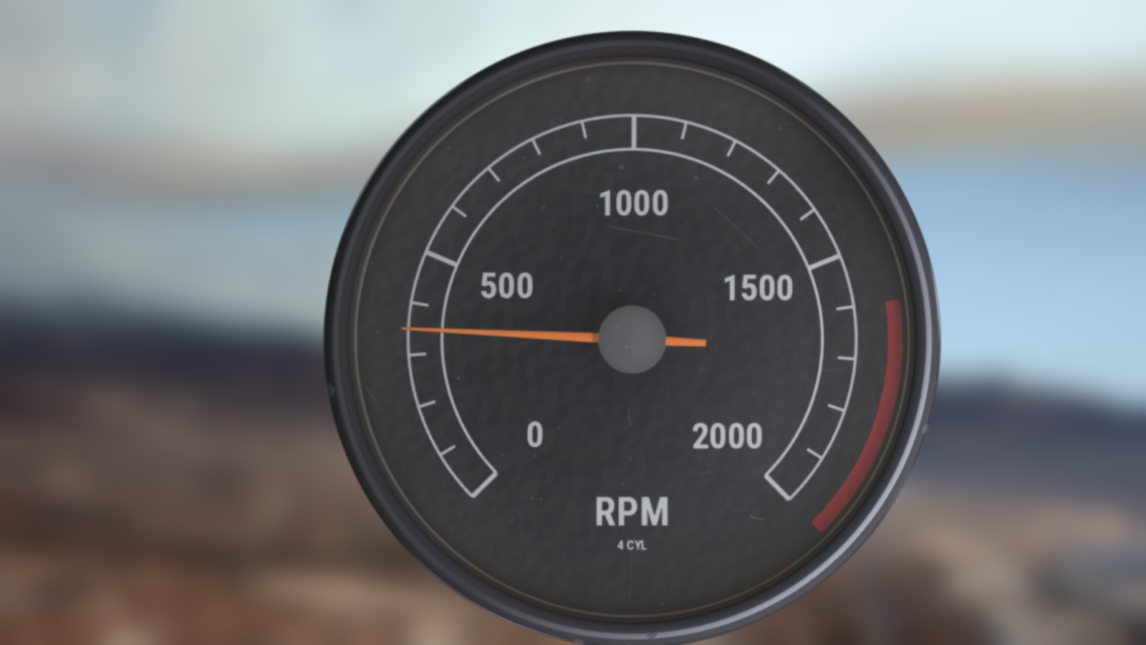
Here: 350 rpm
